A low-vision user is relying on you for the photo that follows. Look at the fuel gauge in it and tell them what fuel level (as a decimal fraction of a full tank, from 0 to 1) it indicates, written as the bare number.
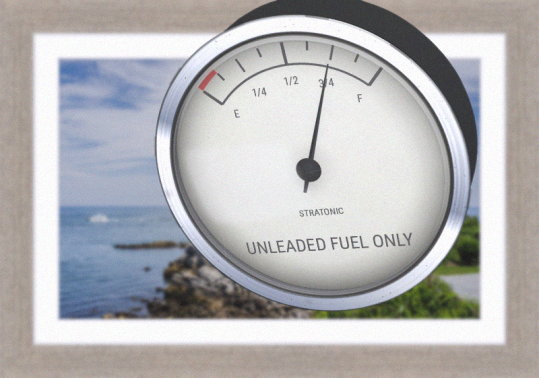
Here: 0.75
